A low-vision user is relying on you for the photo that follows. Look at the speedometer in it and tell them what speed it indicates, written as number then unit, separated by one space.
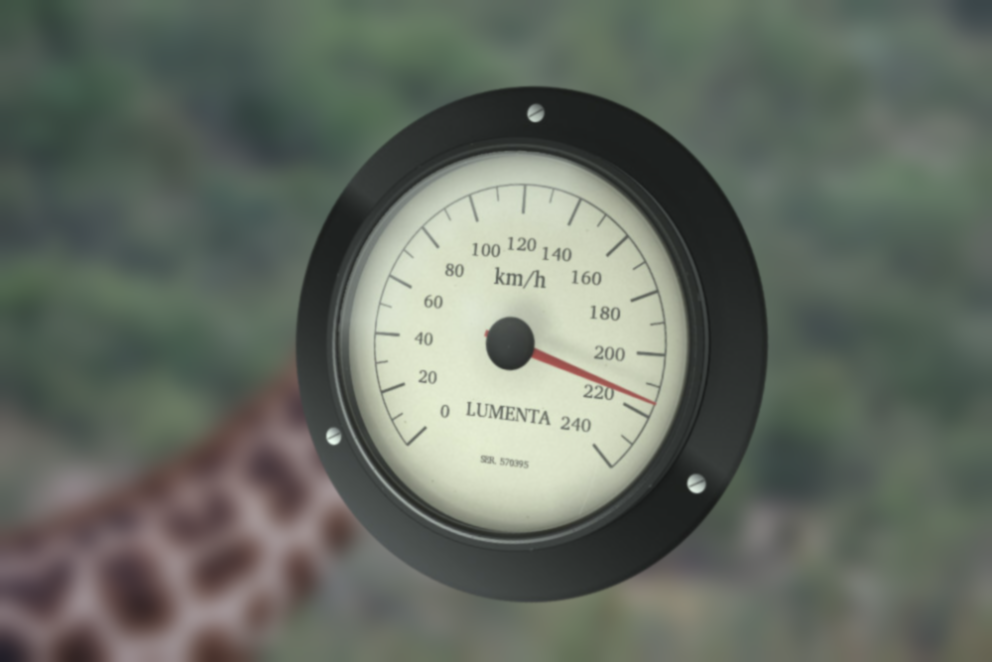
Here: 215 km/h
